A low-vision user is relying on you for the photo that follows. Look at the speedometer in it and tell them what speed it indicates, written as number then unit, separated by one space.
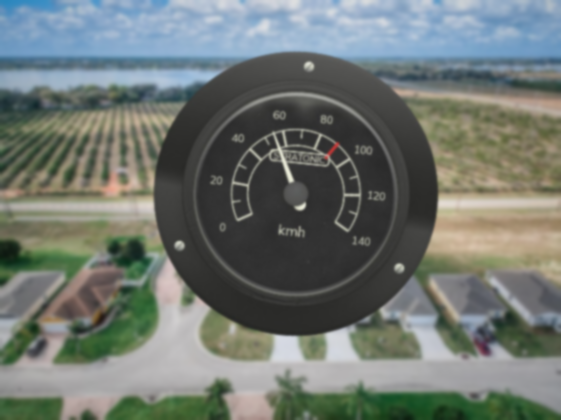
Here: 55 km/h
